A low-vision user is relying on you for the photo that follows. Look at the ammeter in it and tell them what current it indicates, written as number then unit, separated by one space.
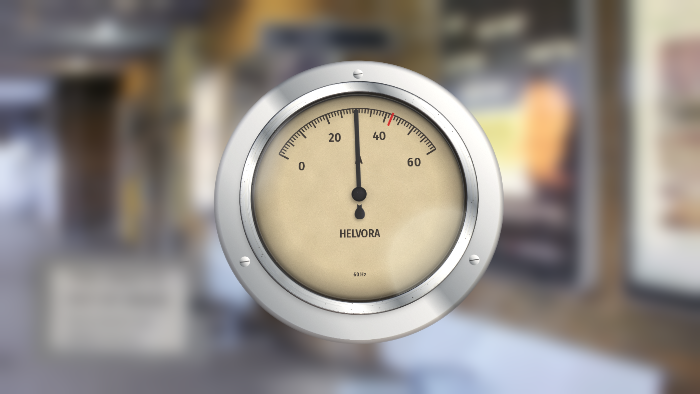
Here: 30 A
